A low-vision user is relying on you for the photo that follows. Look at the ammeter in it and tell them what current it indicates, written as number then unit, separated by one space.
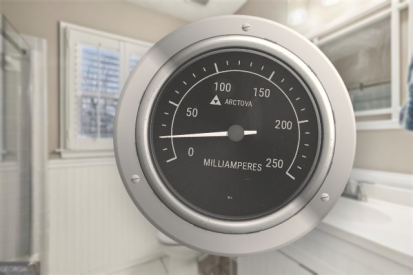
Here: 20 mA
